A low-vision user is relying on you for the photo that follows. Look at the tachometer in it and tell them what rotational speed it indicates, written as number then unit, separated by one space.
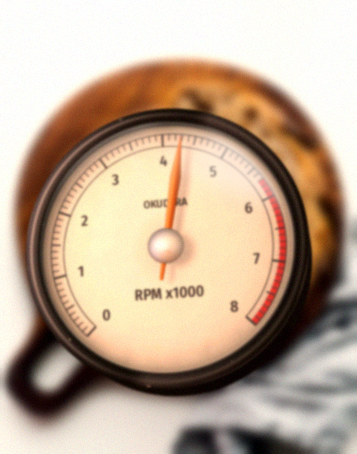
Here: 4300 rpm
